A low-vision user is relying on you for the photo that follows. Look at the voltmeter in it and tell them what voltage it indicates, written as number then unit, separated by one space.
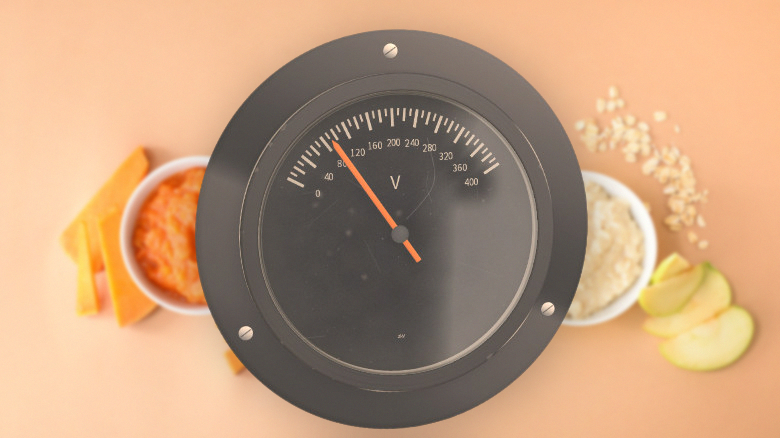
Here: 90 V
